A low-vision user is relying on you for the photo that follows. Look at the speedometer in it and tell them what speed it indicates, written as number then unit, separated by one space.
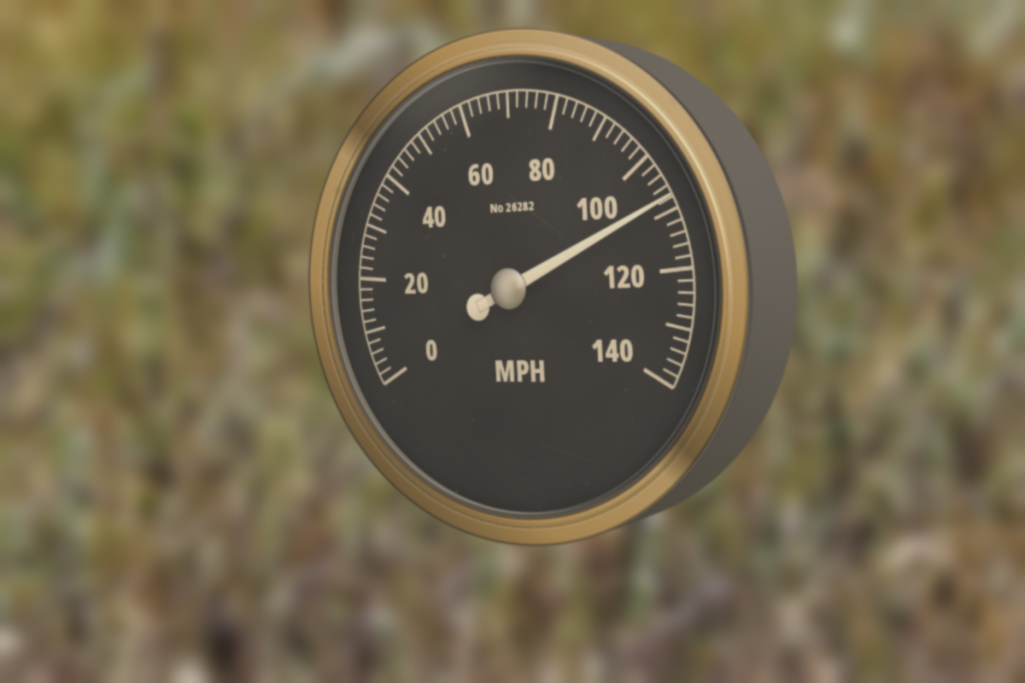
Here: 108 mph
